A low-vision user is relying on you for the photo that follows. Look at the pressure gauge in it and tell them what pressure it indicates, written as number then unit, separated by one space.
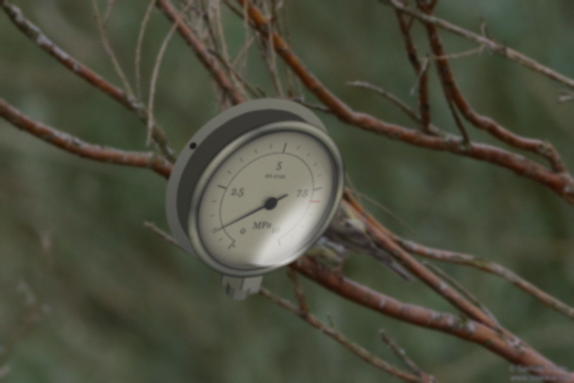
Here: 1 MPa
